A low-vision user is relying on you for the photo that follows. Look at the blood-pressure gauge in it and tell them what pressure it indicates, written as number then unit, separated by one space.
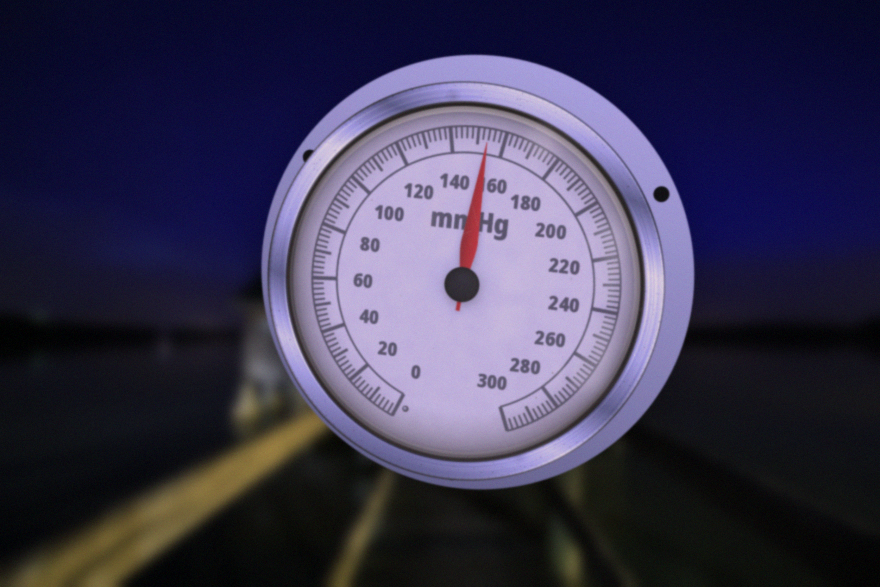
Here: 154 mmHg
